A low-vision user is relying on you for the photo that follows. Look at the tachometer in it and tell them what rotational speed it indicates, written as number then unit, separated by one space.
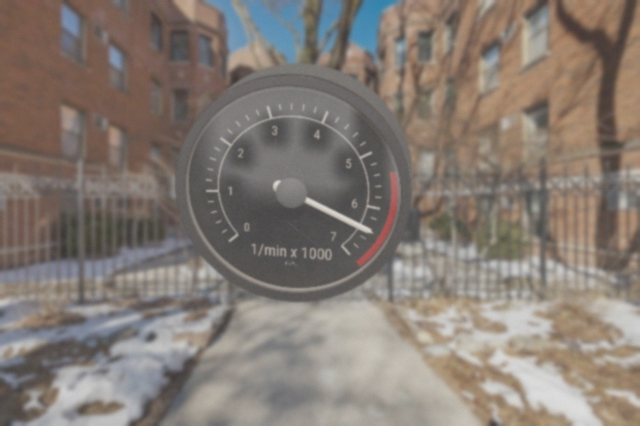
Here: 6400 rpm
